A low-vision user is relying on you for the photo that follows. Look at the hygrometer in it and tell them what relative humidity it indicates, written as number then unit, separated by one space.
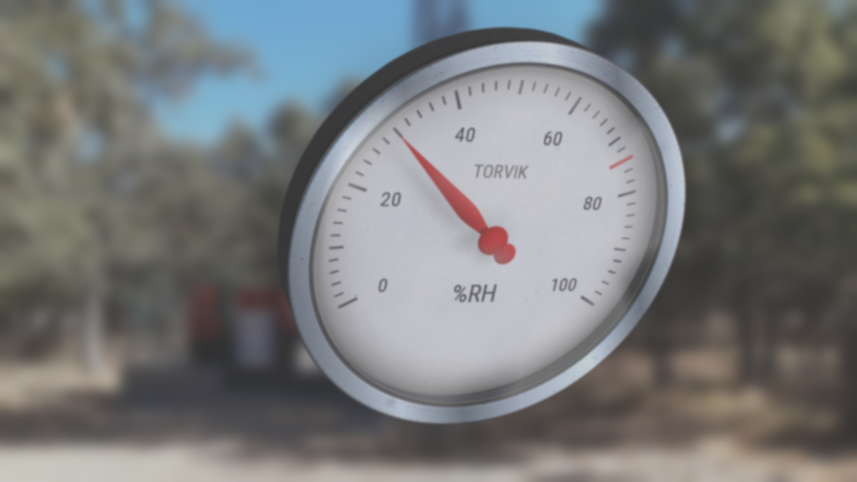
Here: 30 %
